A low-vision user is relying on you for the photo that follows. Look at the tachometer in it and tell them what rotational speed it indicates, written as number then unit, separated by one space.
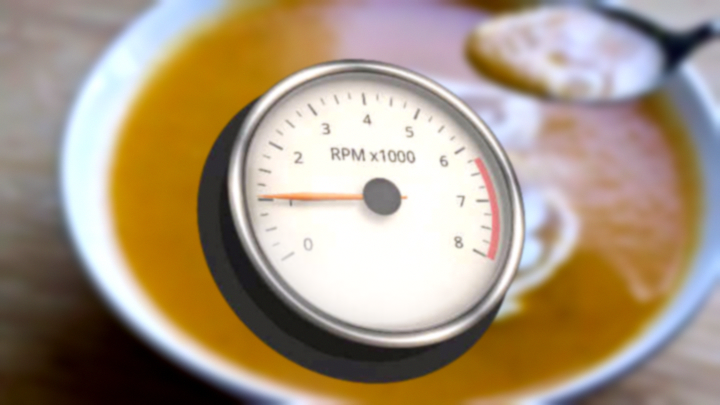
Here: 1000 rpm
